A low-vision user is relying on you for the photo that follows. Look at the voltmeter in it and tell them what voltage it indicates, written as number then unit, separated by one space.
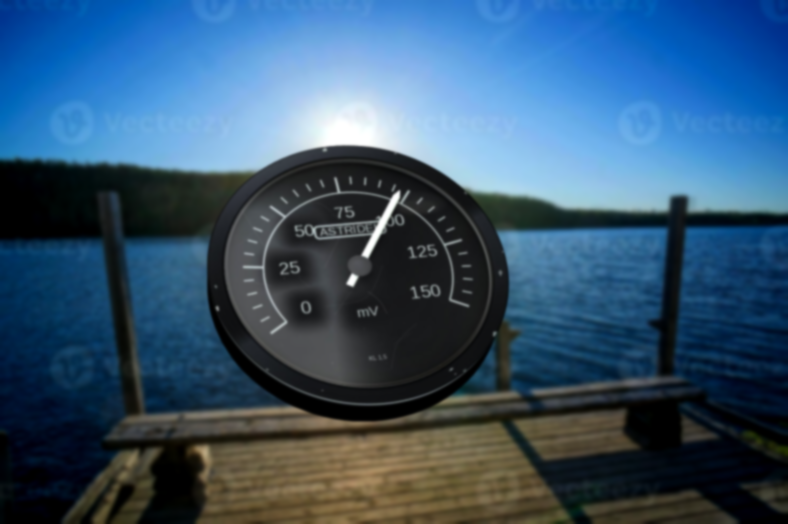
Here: 97.5 mV
